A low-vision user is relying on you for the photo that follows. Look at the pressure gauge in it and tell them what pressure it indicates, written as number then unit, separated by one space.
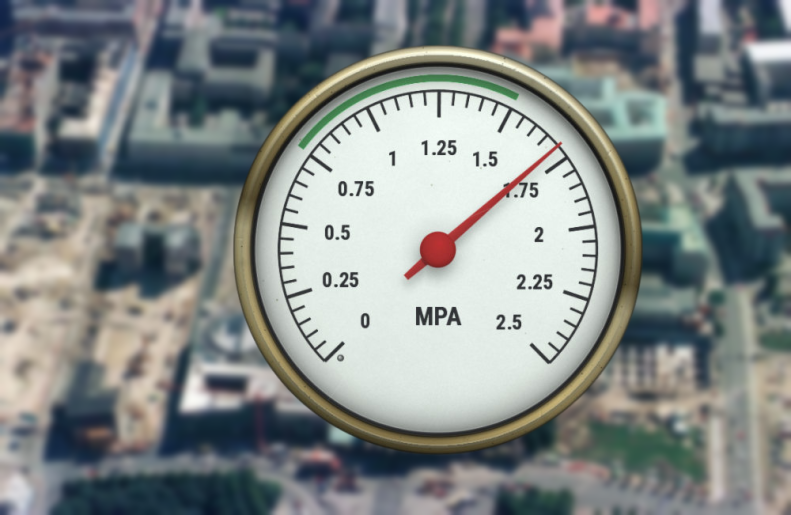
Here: 1.7 MPa
